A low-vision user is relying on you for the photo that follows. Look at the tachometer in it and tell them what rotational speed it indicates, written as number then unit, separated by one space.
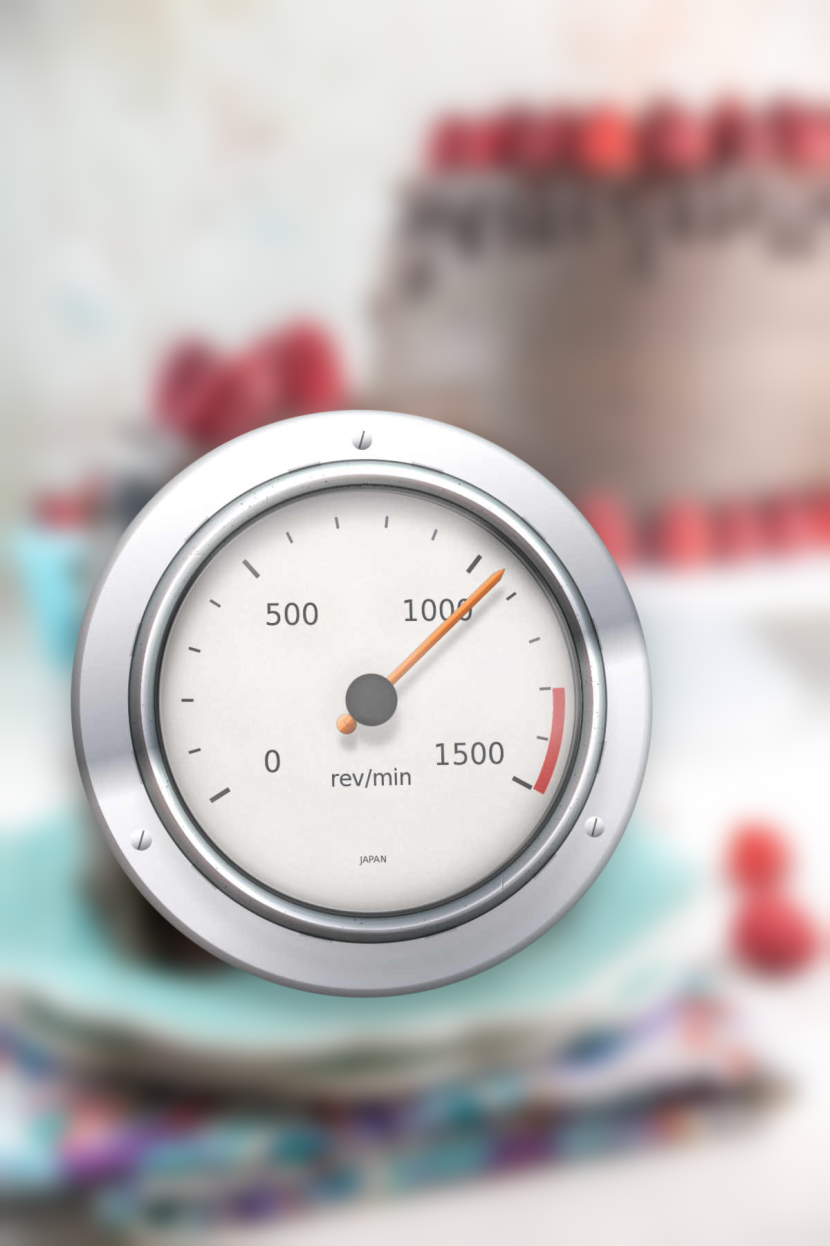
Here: 1050 rpm
